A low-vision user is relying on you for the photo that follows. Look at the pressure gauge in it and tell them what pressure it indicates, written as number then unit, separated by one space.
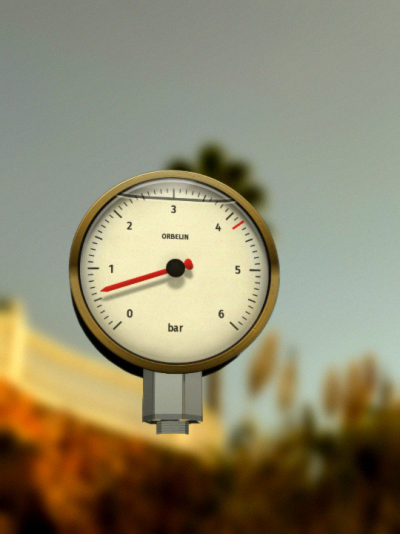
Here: 0.6 bar
